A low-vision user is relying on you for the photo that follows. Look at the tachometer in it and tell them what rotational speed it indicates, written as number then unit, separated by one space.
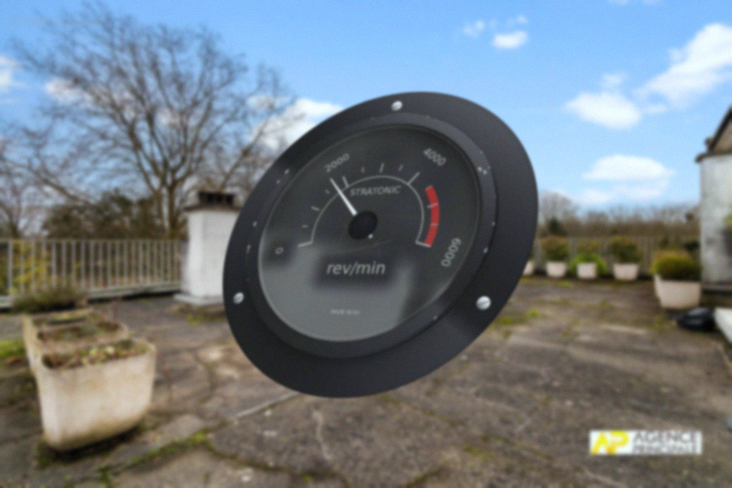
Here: 1750 rpm
